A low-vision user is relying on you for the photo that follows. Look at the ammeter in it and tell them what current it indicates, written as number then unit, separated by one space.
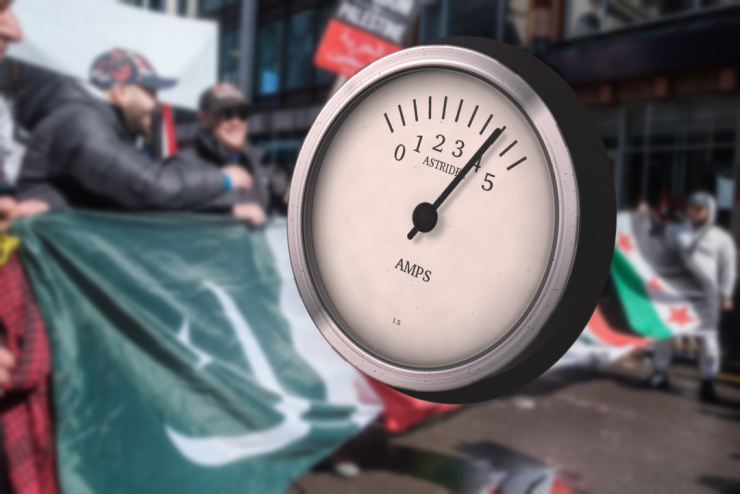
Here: 4 A
